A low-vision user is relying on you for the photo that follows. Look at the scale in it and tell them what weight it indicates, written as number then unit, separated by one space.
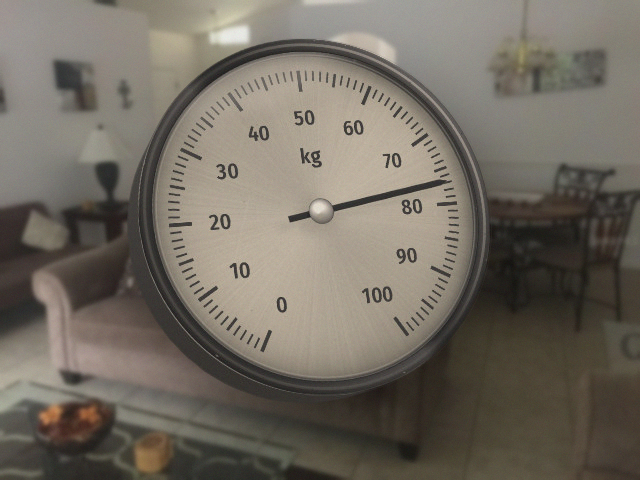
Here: 77 kg
